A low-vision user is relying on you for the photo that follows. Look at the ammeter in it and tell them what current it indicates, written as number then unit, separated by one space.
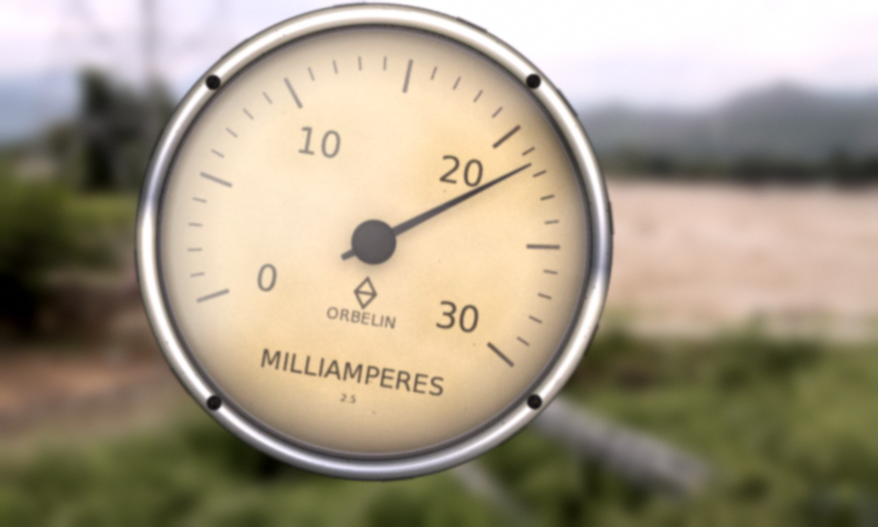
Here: 21.5 mA
